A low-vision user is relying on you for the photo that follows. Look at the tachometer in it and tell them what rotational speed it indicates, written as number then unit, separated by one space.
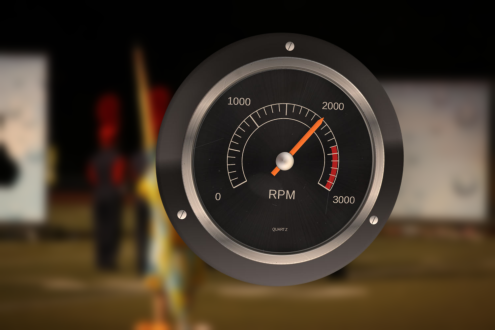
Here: 2000 rpm
